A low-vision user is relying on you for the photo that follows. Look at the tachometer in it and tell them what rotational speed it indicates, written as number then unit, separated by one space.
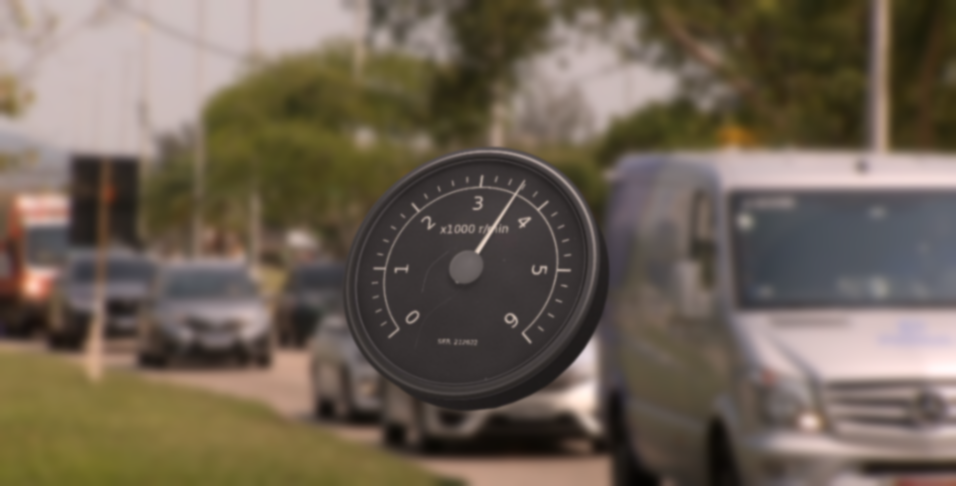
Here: 3600 rpm
